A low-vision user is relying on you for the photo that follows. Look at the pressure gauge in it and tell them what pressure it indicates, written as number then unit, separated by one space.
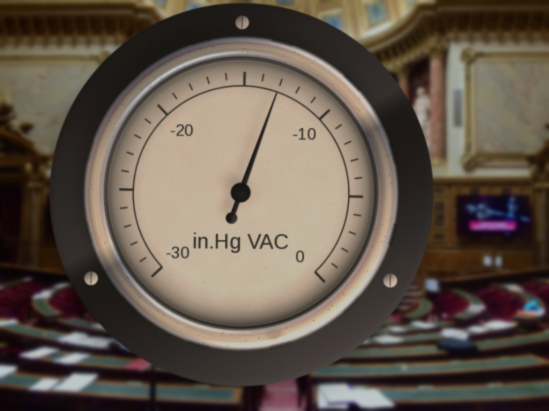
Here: -13 inHg
